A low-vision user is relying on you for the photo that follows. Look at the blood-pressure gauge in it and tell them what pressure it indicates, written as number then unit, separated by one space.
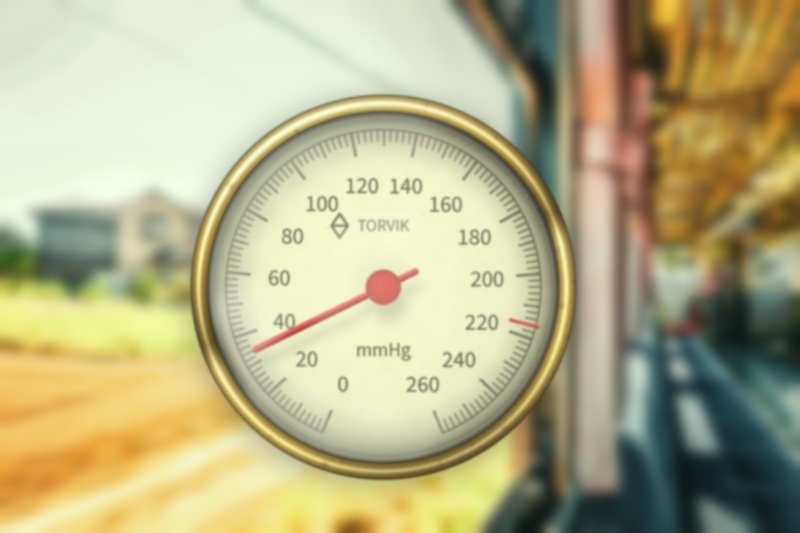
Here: 34 mmHg
